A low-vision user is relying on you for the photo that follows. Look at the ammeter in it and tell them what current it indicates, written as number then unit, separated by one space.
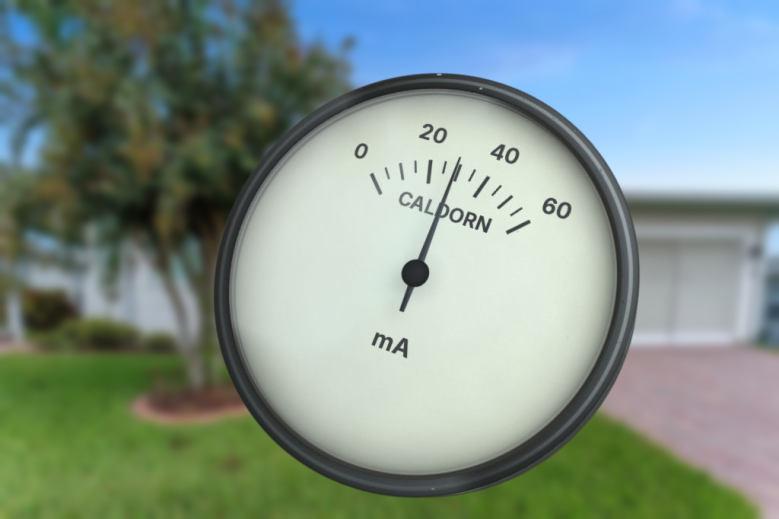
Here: 30 mA
